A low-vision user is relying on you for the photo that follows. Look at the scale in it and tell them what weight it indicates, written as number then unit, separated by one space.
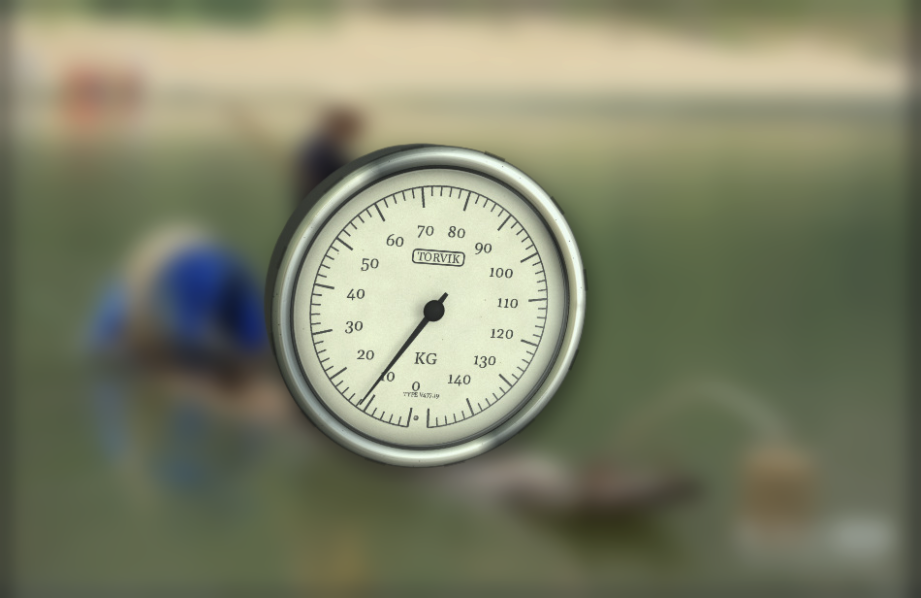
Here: 12 kg
